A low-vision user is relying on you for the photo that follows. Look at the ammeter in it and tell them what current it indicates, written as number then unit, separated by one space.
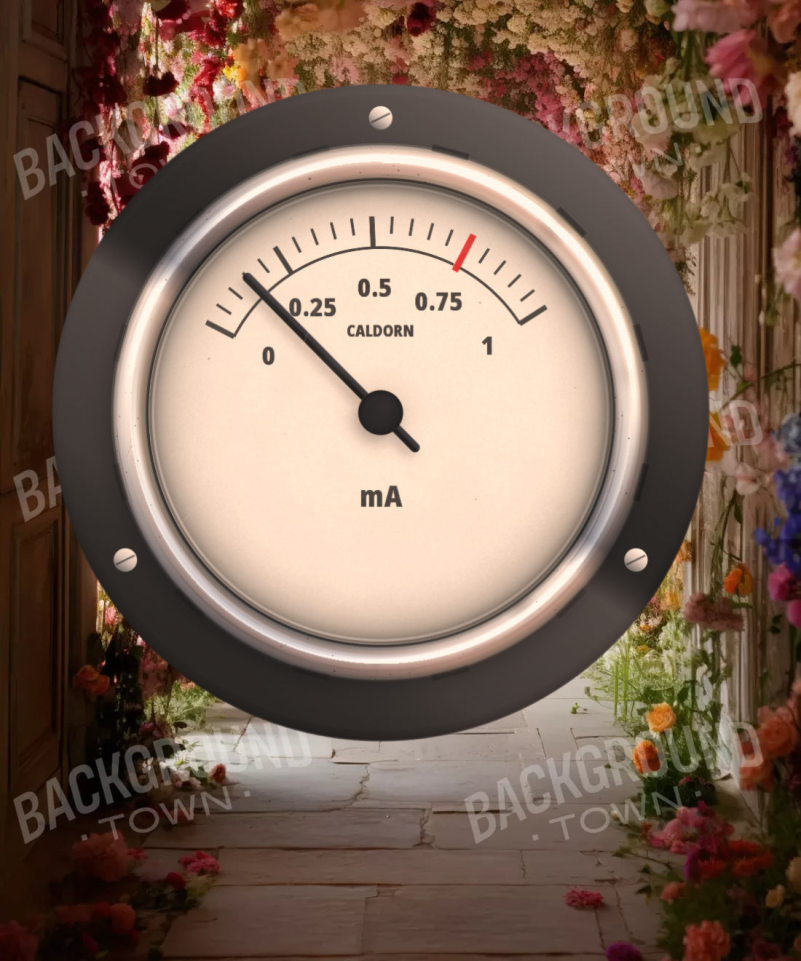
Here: 0.15 mA
